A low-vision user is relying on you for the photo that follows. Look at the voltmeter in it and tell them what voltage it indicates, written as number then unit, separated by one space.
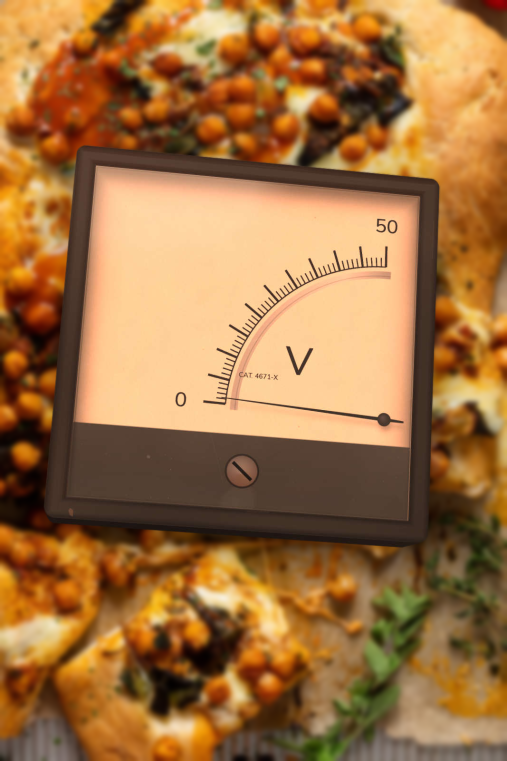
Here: 1 V
